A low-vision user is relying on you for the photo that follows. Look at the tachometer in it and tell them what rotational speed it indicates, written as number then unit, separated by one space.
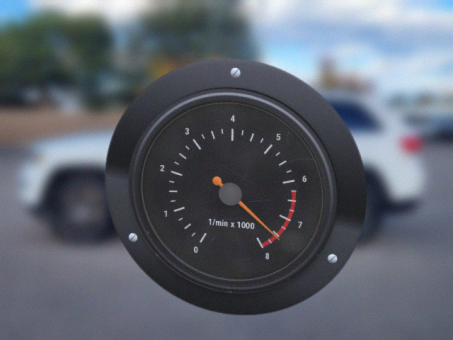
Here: 7500 rpm
